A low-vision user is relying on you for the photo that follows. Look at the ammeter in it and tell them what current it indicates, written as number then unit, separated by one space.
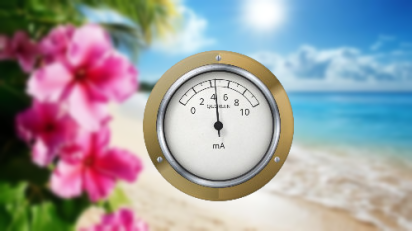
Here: 4.5 mA
